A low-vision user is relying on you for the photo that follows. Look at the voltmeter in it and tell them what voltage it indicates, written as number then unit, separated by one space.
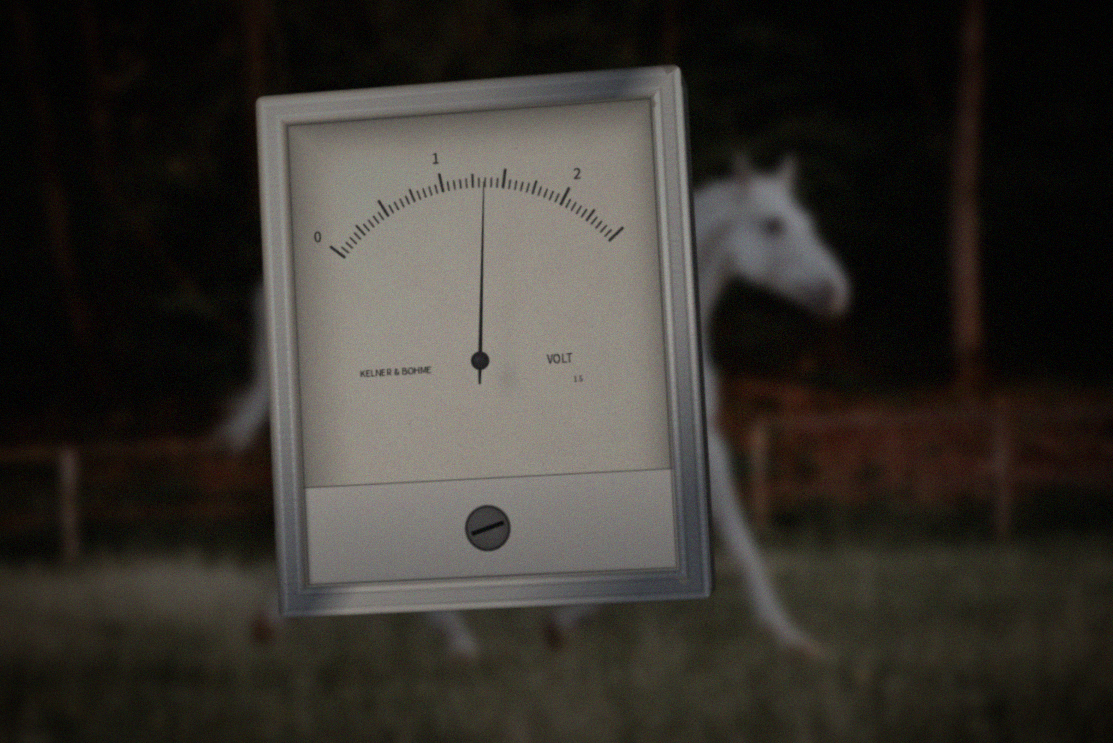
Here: 1.35 V
